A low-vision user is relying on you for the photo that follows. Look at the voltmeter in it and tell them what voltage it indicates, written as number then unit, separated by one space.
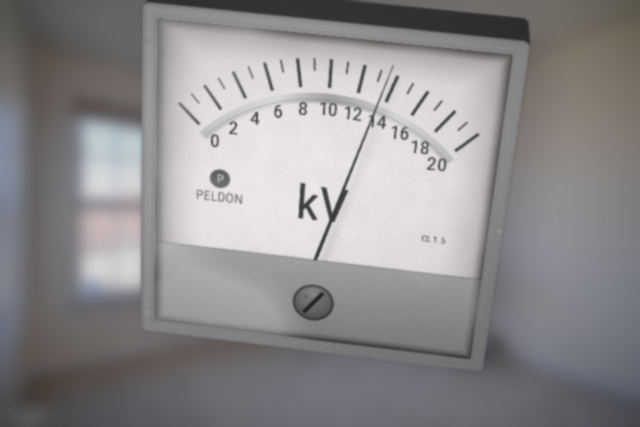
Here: 13.5 kV
